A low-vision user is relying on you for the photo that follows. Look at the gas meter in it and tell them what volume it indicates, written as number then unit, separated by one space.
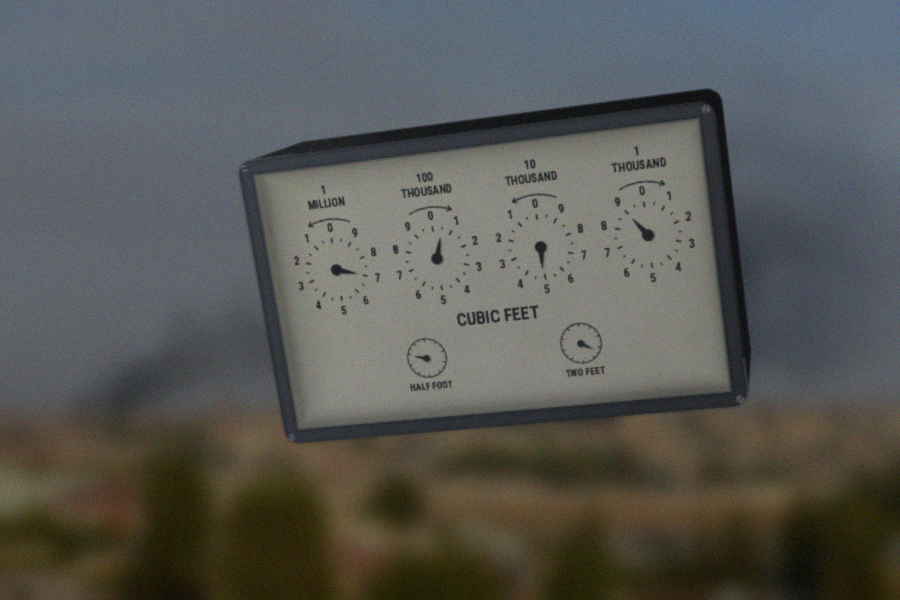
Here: 704900 ft³
